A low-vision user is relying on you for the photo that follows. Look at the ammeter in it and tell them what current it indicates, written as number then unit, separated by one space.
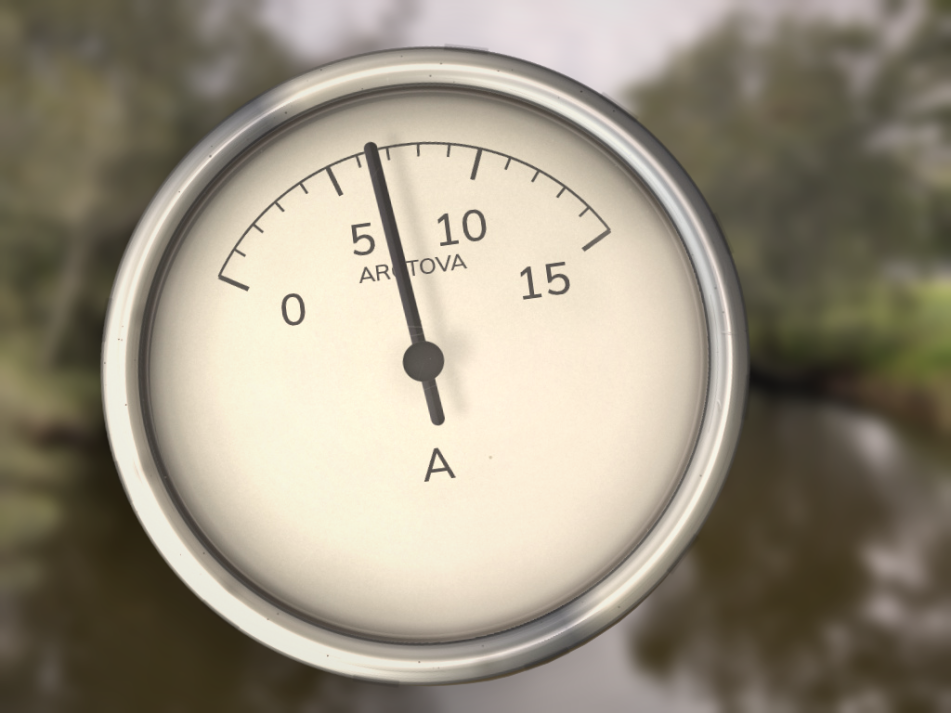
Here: 6.5 A
